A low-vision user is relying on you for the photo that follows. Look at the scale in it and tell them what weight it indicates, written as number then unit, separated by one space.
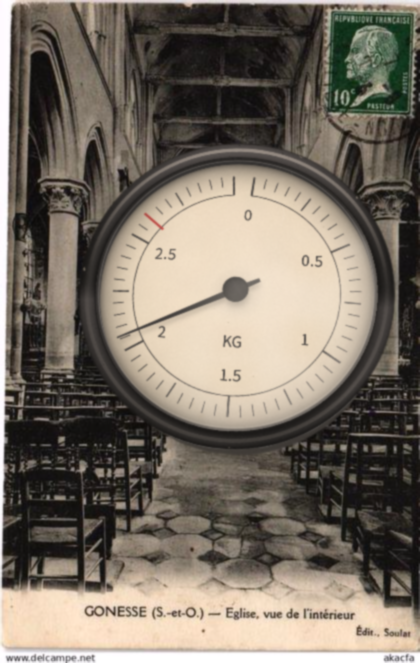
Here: 2.05 kg
